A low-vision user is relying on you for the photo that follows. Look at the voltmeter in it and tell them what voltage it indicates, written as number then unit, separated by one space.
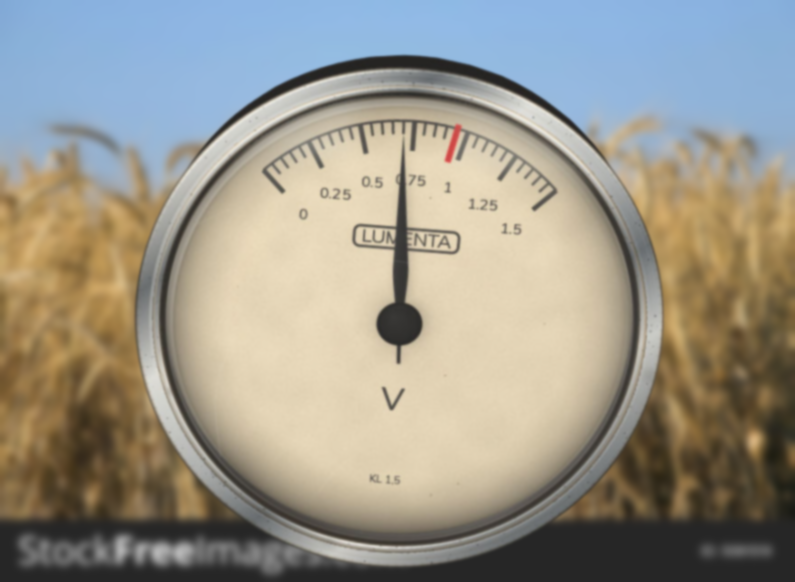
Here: 0.7 V
